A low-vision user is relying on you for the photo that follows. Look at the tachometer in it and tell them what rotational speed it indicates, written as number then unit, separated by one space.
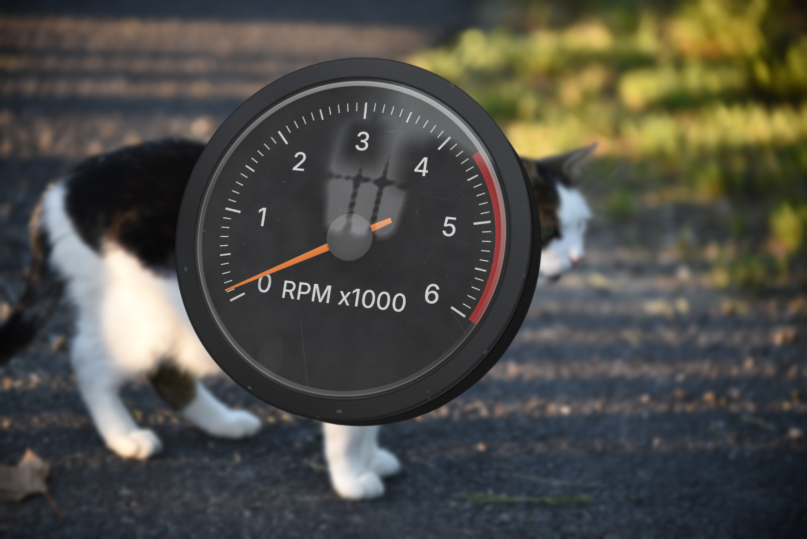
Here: 100 rpm
